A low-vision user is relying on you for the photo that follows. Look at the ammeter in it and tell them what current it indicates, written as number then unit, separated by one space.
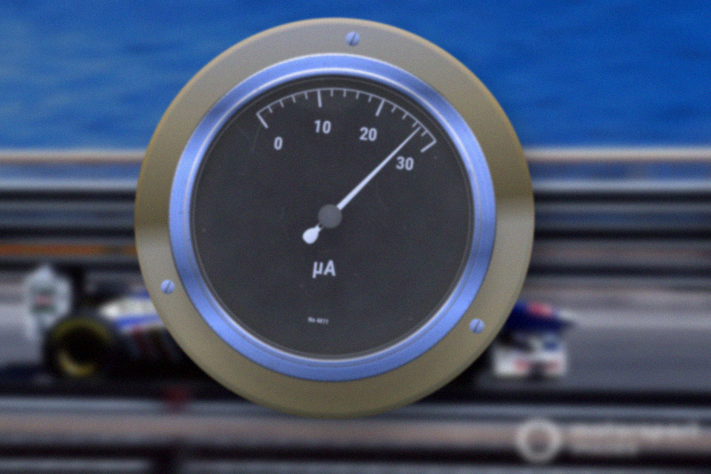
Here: 27 µA
